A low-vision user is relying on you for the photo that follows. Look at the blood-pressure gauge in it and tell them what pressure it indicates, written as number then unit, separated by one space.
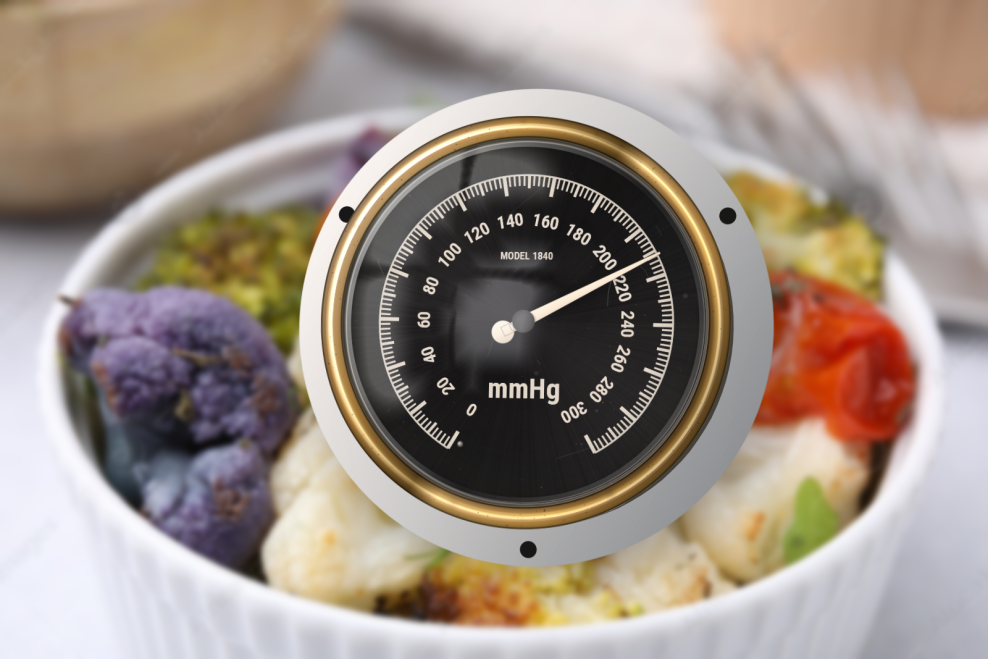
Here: 212 mmHg
